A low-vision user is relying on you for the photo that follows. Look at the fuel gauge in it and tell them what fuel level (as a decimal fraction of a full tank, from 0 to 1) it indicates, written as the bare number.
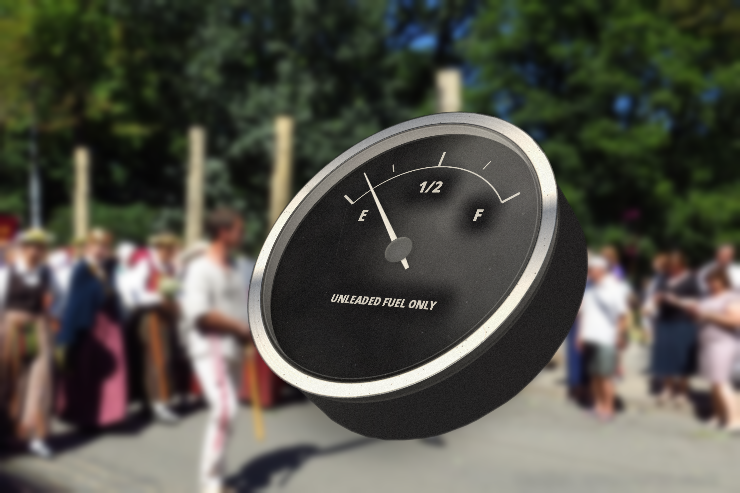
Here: 0.125
